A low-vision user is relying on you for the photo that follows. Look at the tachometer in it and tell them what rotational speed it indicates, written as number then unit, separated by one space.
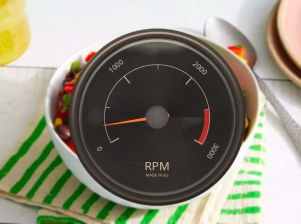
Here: 250 rpm
